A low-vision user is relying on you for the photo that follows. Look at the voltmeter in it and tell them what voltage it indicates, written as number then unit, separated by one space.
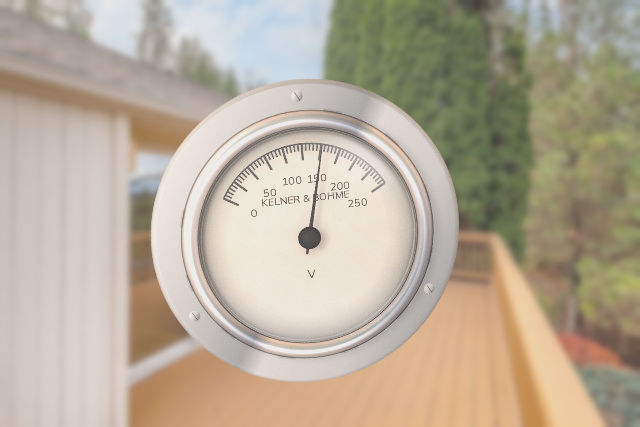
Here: 150 V
